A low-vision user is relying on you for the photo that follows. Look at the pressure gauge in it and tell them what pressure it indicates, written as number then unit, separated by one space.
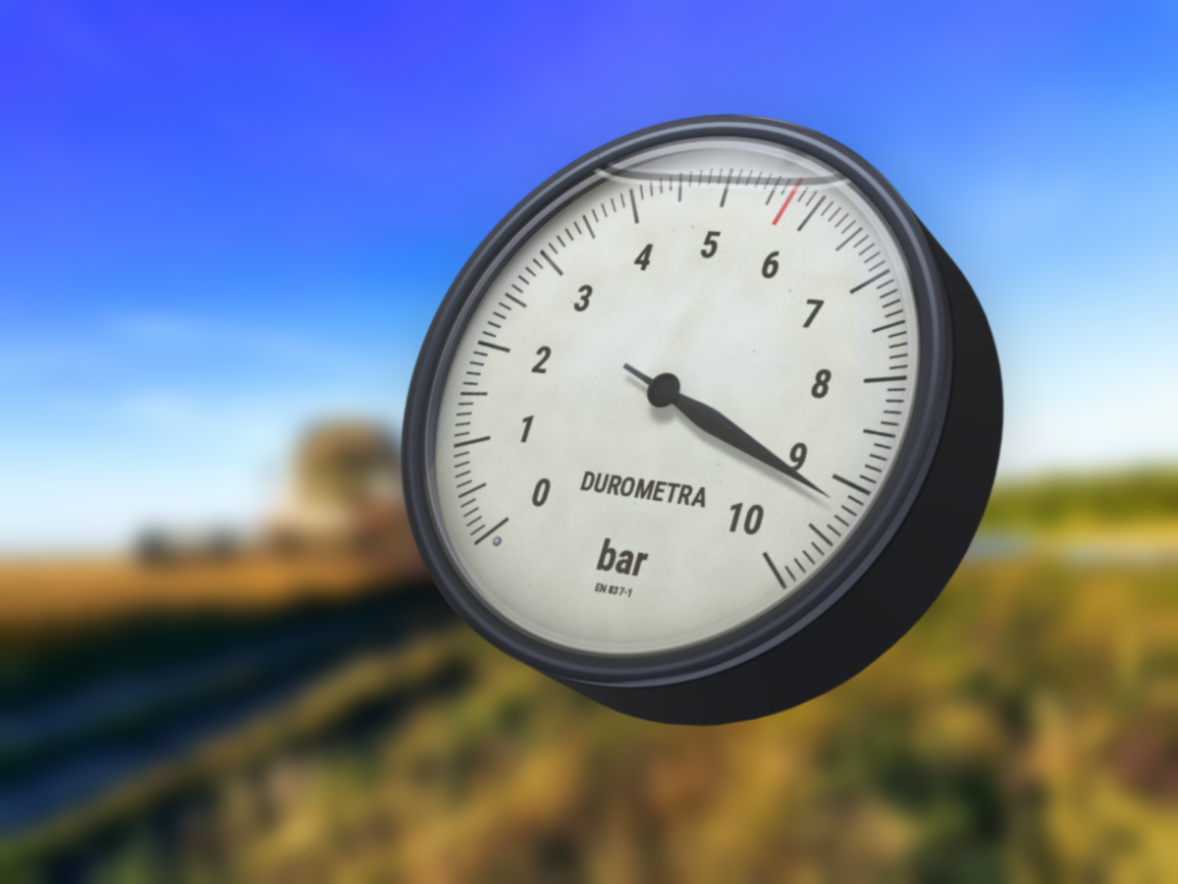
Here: 9.2 bar
